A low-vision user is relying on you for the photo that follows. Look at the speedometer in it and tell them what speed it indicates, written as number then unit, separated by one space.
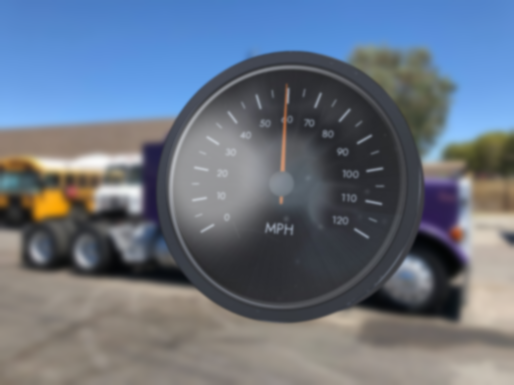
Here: 60 mph
